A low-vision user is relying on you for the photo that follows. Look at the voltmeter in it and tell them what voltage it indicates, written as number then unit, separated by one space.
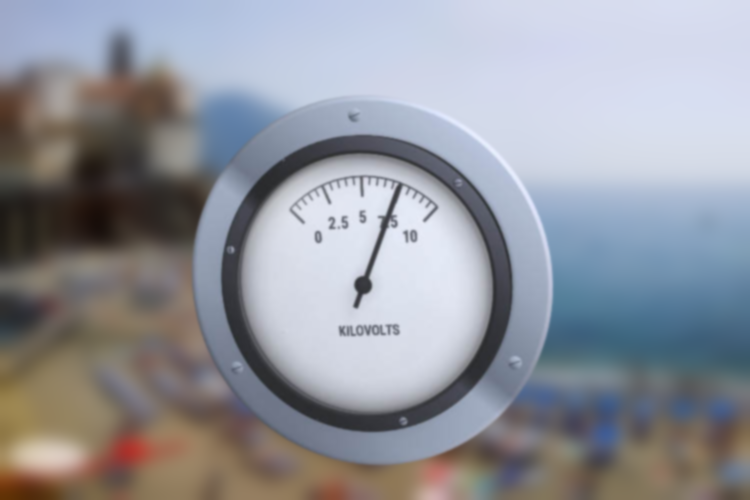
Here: 7.5 kV
